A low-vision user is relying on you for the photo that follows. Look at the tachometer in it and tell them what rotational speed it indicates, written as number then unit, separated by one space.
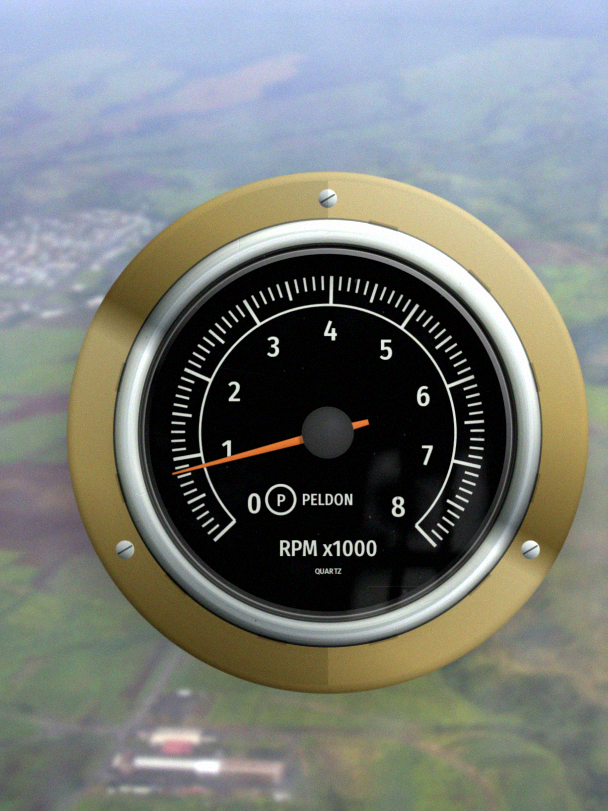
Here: 850 rpm
